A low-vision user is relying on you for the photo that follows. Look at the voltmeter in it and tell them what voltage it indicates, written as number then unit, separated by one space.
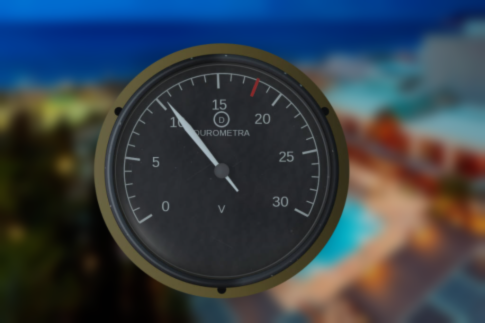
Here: 10.5 V
